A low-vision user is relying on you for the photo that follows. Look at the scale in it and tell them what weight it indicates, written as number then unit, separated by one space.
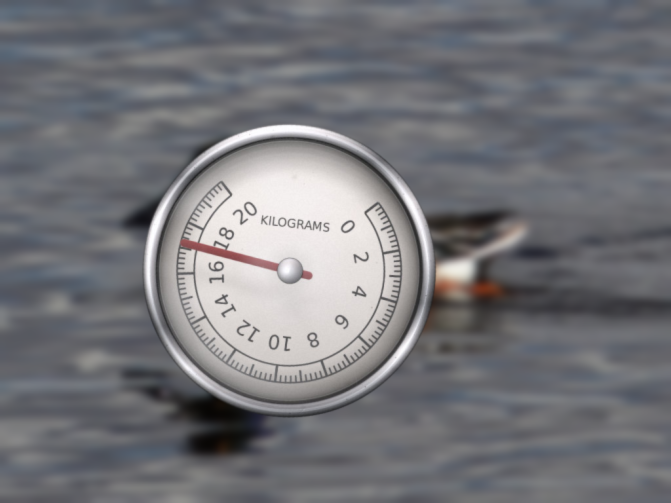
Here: 17.2 kg
